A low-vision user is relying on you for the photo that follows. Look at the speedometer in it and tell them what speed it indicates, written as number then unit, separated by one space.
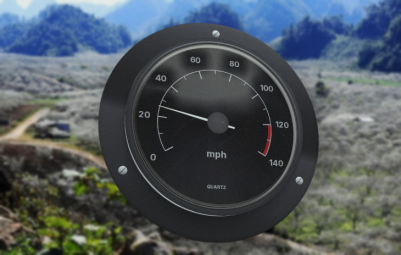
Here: 25 mph
